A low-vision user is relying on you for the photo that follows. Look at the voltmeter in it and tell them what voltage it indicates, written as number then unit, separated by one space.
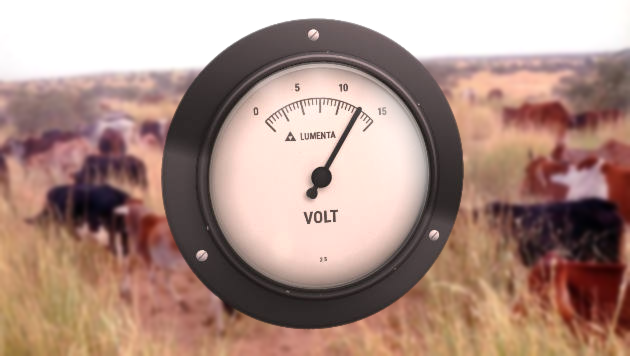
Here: 12.5 V
